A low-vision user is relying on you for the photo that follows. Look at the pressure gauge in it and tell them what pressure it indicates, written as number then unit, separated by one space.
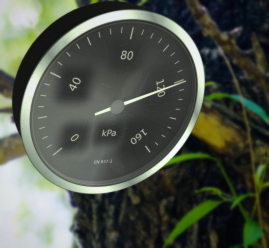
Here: 120 kPa
